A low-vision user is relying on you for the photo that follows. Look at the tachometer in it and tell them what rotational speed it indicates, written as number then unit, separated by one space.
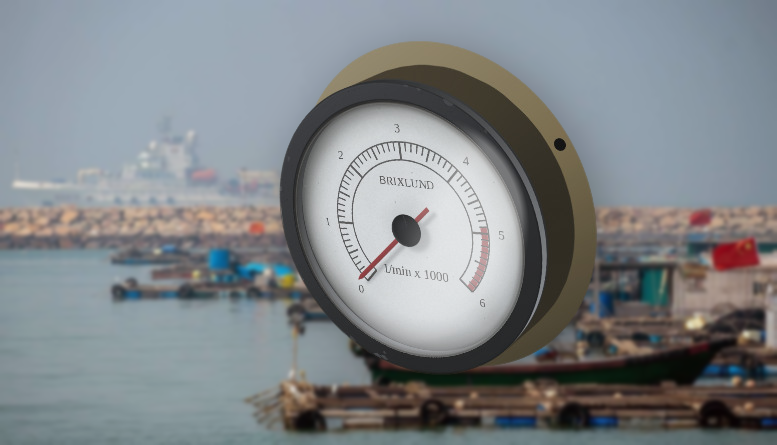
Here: 100 rpm
